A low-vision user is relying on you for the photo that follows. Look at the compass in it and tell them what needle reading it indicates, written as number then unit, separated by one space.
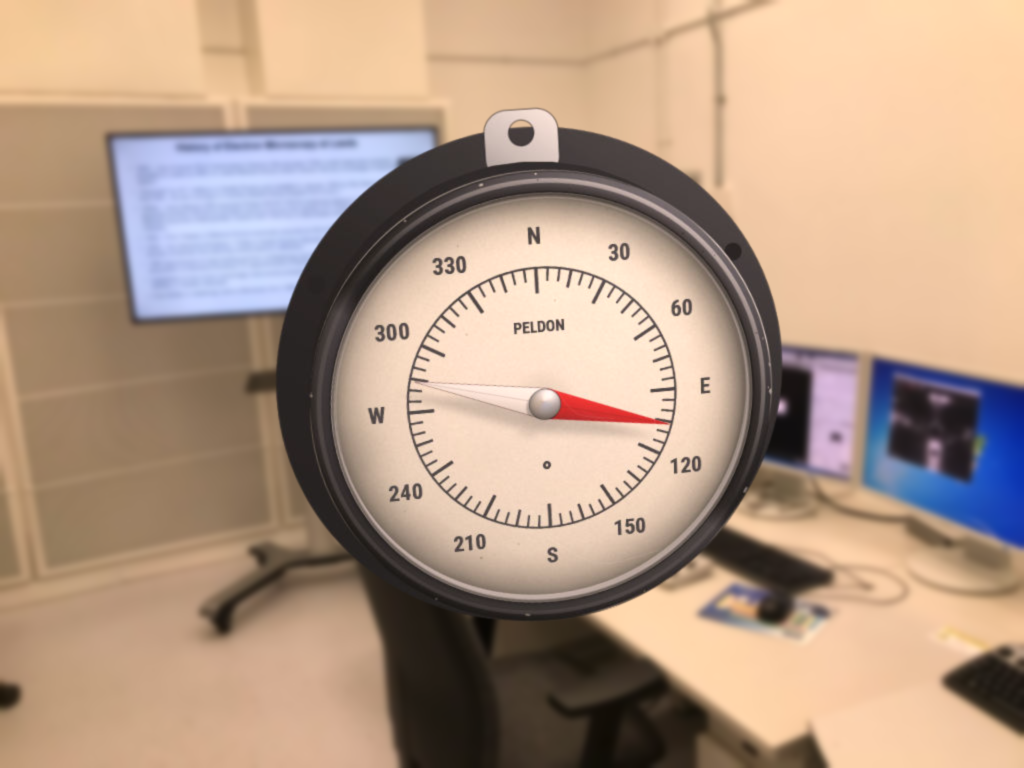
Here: 105 °
